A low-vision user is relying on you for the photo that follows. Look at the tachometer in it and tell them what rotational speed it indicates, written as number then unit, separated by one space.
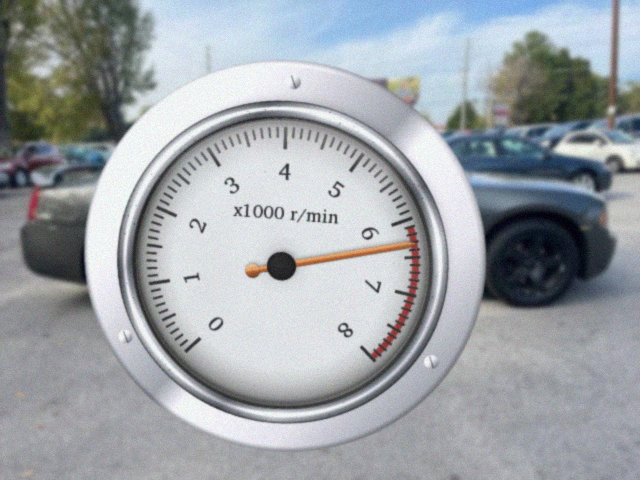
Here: 6300 rpm
